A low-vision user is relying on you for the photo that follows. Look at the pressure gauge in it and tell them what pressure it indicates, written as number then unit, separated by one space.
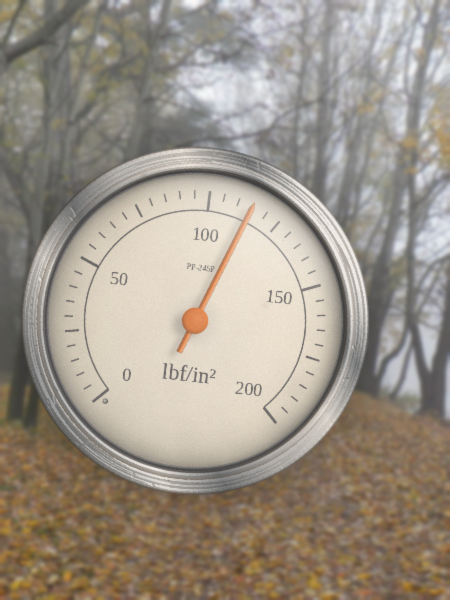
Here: 115 psi
